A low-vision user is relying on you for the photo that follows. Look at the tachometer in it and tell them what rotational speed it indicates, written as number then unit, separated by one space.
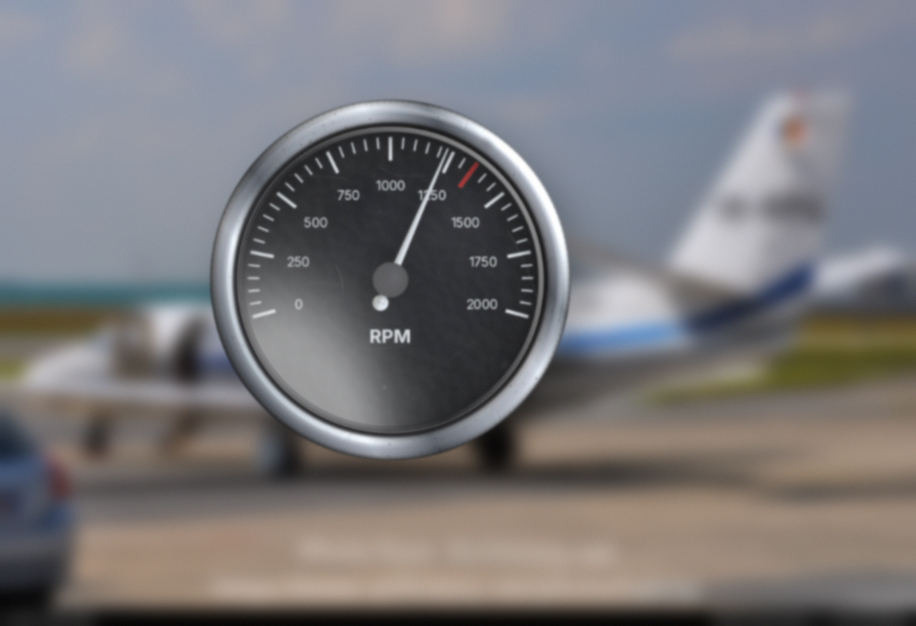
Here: 1225 rpm
